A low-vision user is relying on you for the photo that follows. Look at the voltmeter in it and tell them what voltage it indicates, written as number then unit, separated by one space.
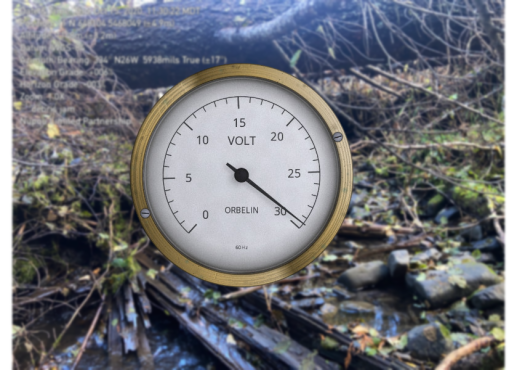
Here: 29.5 V
